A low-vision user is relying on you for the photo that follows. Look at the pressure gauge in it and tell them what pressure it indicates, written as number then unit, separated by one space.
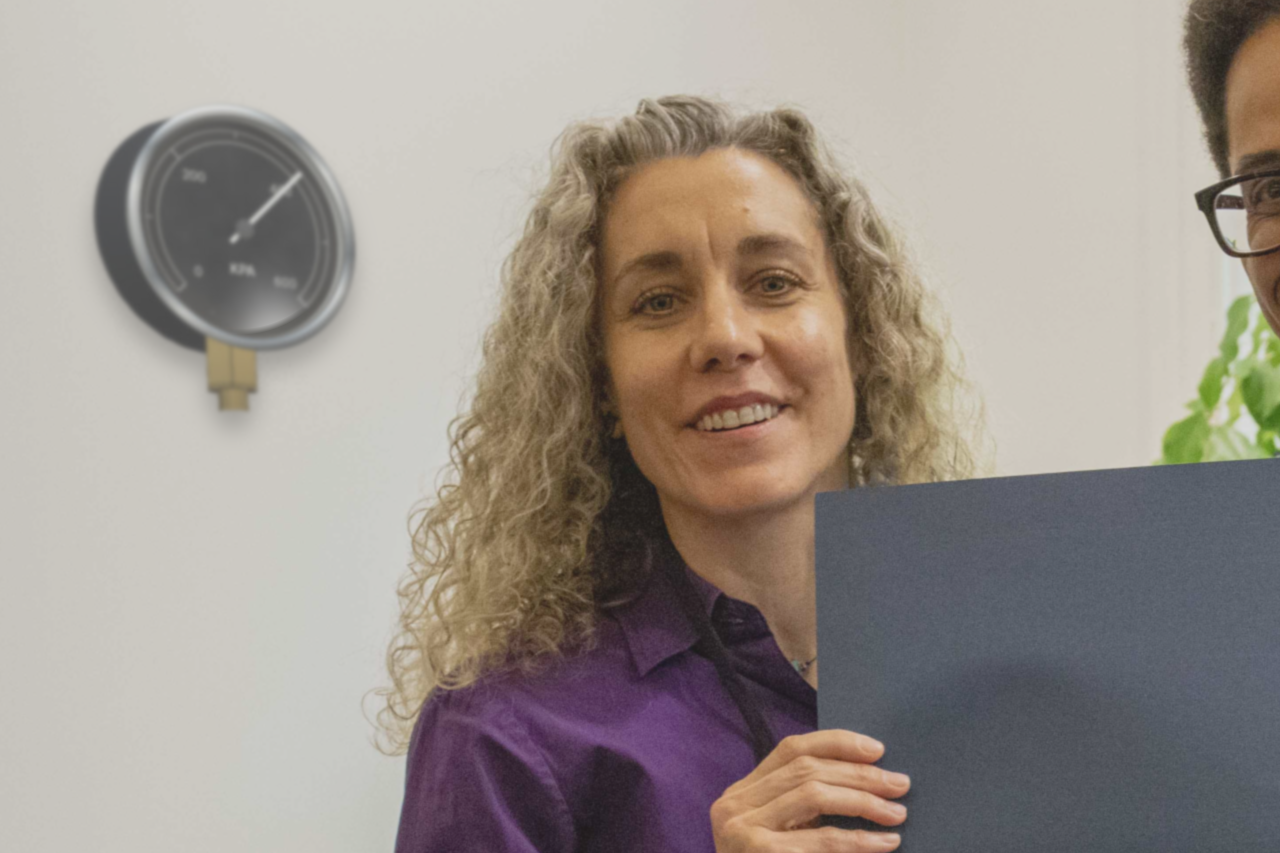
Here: 400 kPa
